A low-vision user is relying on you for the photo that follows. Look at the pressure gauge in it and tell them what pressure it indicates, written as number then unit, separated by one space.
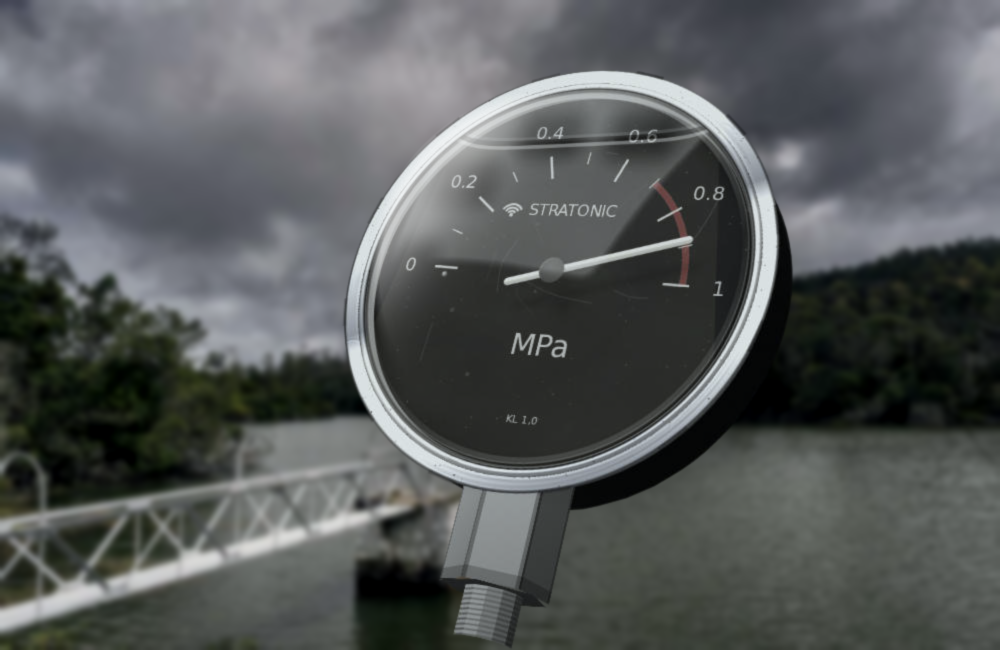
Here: 0.9 MPa
